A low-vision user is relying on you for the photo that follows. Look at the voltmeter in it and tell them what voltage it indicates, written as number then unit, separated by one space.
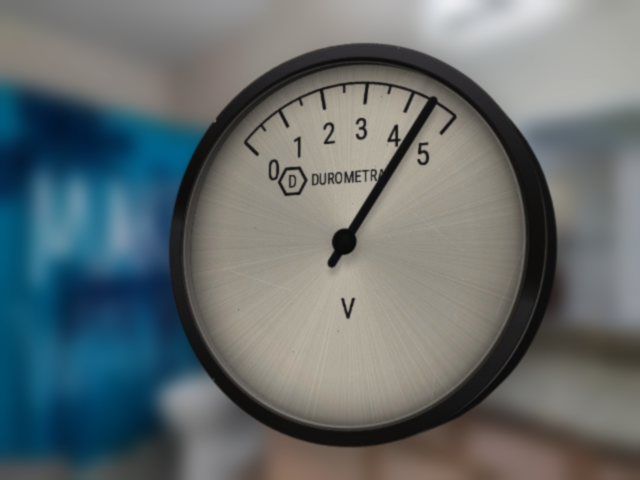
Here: 4.5 V
